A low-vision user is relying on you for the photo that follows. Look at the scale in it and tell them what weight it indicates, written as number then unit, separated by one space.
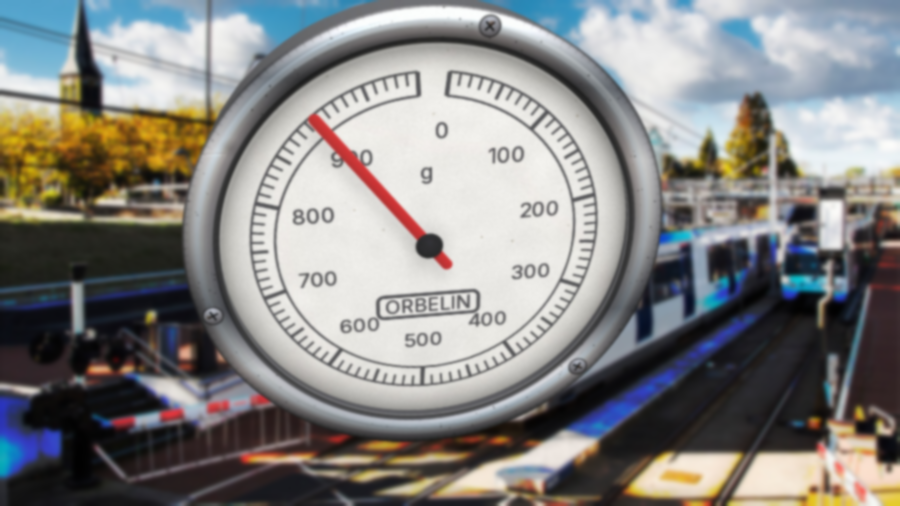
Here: 900 g
